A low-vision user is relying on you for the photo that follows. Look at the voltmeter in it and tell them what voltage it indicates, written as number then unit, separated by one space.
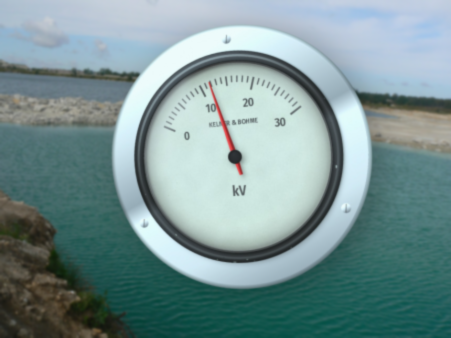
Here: 12 kV
